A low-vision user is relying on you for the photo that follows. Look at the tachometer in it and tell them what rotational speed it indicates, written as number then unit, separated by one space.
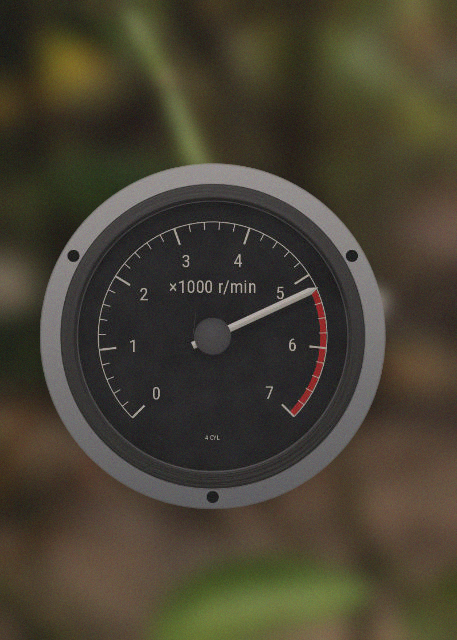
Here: 5200 rpm
